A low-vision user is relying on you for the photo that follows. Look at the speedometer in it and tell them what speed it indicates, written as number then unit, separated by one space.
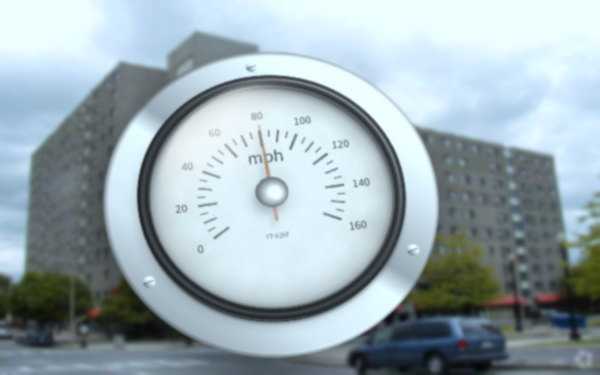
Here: 80 mph
